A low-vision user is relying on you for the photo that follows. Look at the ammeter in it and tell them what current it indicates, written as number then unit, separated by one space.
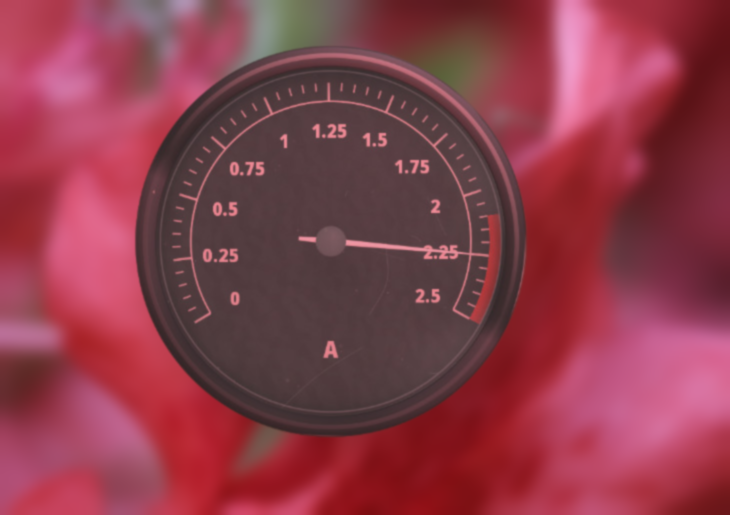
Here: 2.25 A
